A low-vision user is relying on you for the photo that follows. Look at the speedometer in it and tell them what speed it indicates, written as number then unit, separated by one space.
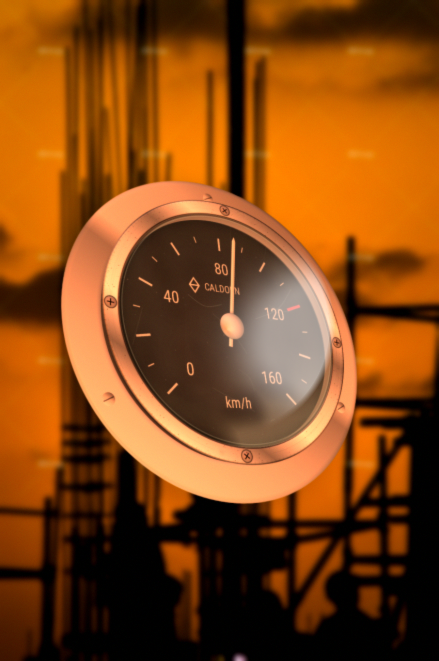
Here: 85 km/h
